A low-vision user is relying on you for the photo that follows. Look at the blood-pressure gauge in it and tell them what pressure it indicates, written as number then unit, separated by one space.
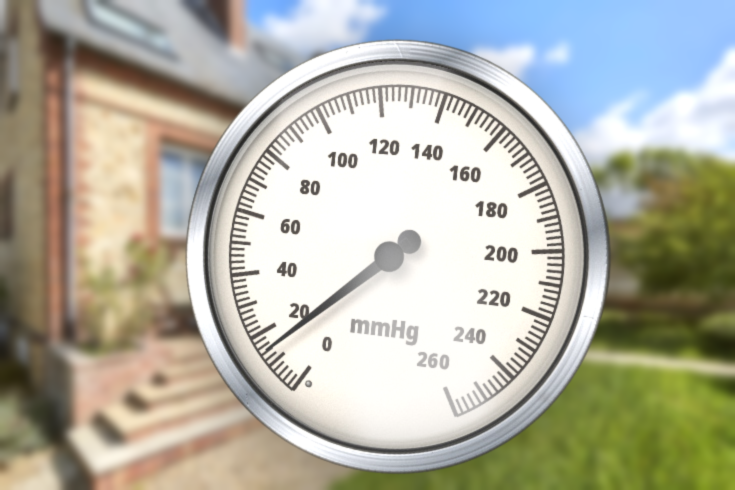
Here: 14 mmHg
